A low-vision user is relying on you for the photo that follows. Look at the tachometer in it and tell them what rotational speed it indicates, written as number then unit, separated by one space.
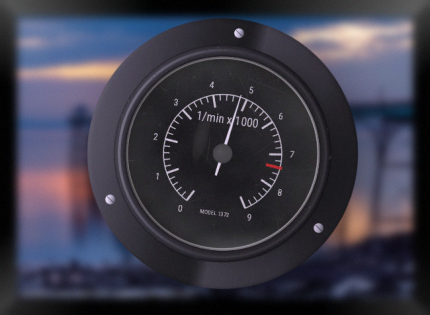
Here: 4800 rpm
